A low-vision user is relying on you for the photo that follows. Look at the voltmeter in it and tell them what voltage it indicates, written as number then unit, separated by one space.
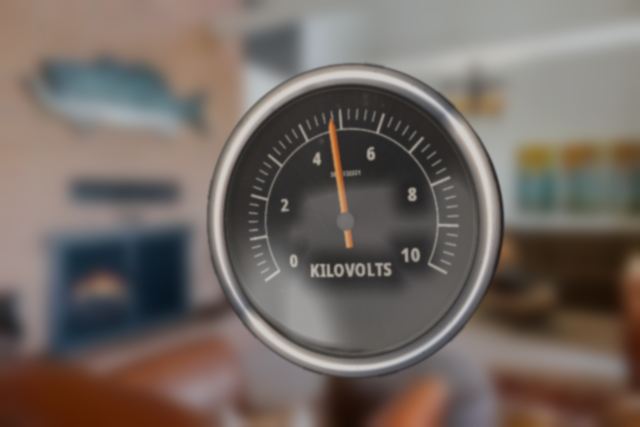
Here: 4.8 kV
